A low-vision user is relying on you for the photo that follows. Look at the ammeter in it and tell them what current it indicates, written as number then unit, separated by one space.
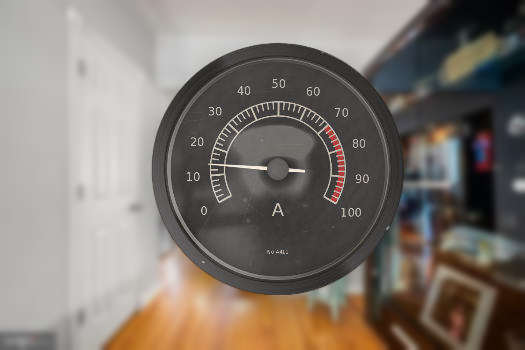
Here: 14 A
